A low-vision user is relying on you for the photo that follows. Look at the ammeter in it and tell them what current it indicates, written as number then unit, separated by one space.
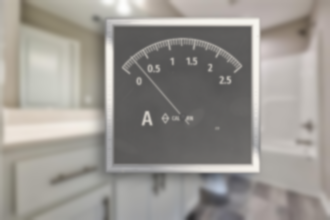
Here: 0.25 A
